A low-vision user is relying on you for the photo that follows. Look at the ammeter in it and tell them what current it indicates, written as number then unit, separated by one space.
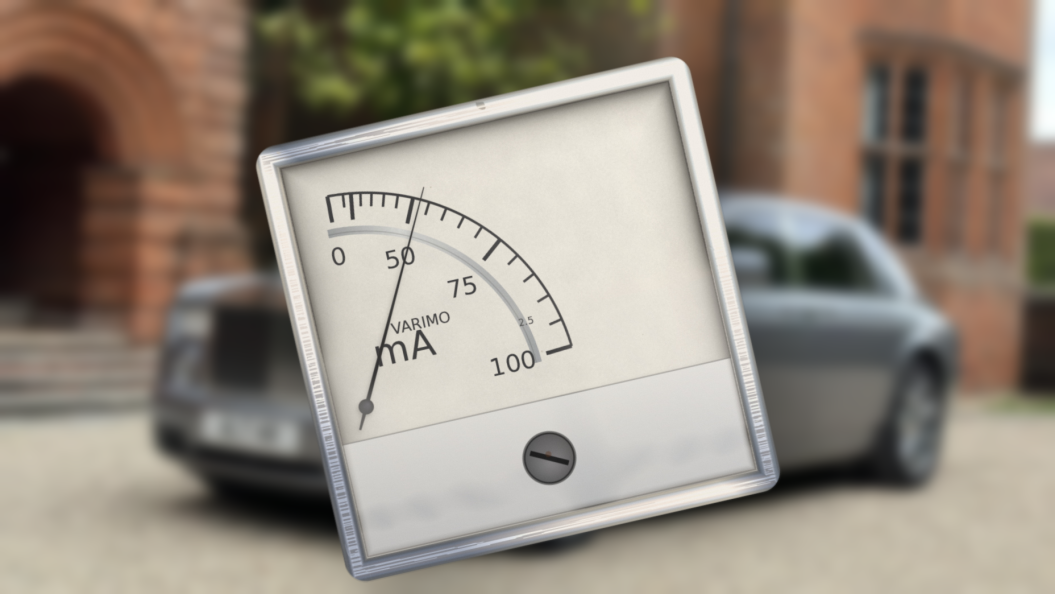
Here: 52.5 mA
